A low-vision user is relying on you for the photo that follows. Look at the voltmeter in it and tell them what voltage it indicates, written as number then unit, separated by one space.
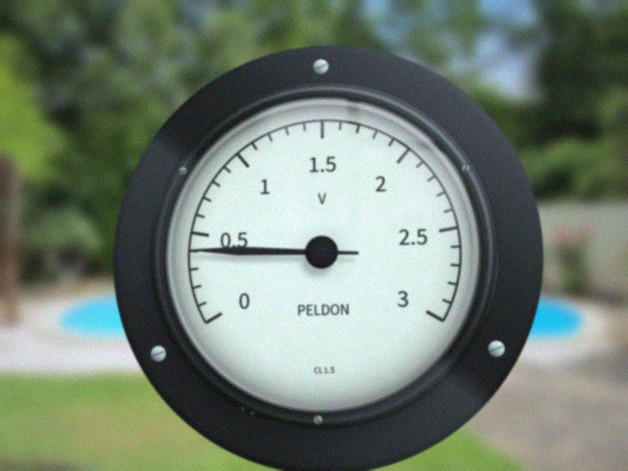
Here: 0.4 V
